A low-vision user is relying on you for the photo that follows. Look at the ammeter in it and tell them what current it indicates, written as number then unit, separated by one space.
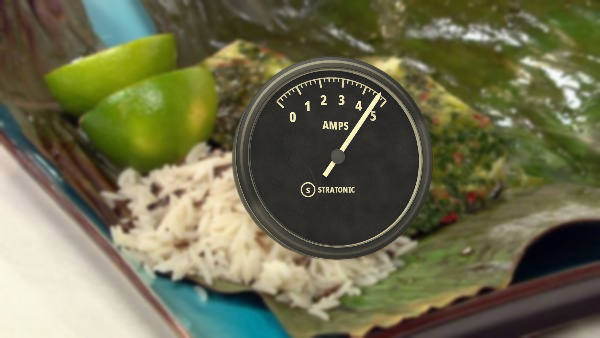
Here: 4.6 A
